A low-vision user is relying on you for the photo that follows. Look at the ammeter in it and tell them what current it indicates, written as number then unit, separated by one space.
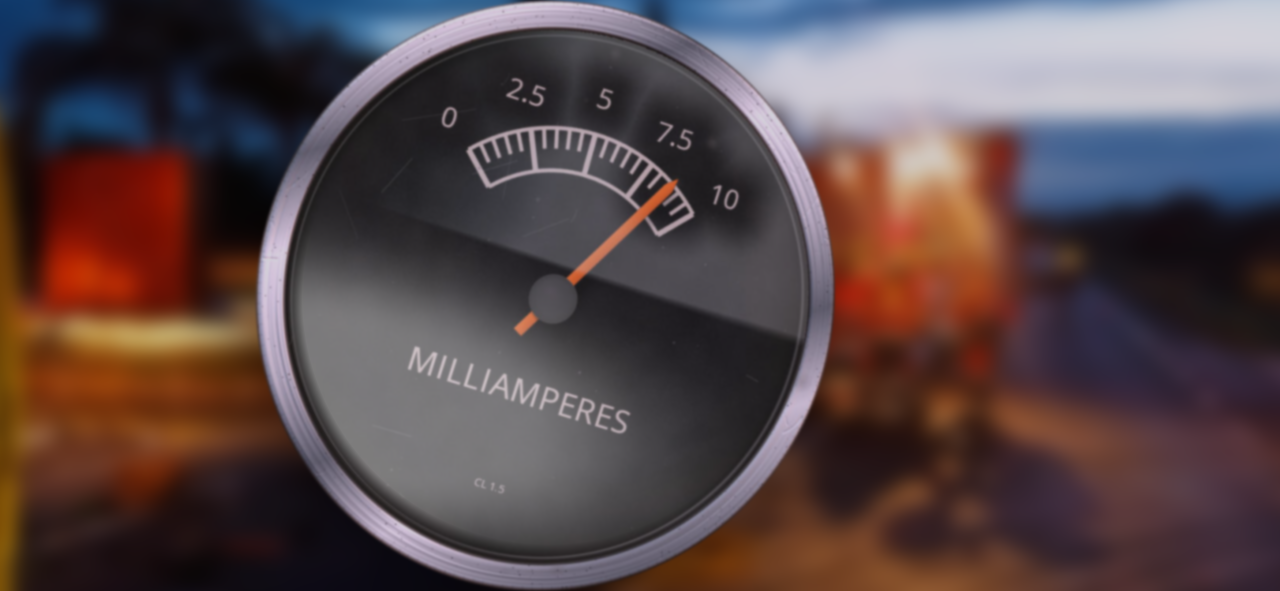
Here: 8.5 mA
